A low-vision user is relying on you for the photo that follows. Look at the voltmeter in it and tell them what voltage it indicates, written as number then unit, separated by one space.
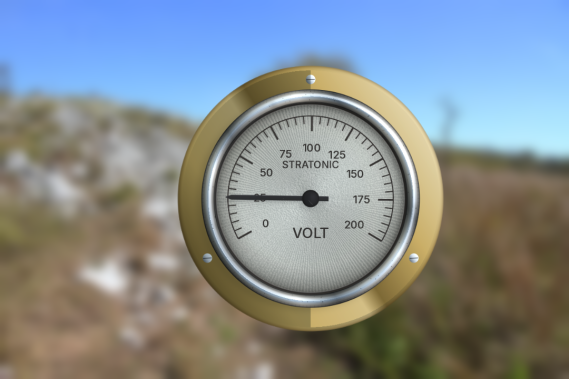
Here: 25 V
